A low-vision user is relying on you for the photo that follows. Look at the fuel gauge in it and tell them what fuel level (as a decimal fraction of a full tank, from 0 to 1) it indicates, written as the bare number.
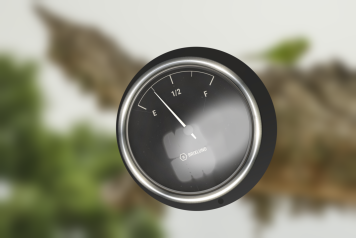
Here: 0.25
